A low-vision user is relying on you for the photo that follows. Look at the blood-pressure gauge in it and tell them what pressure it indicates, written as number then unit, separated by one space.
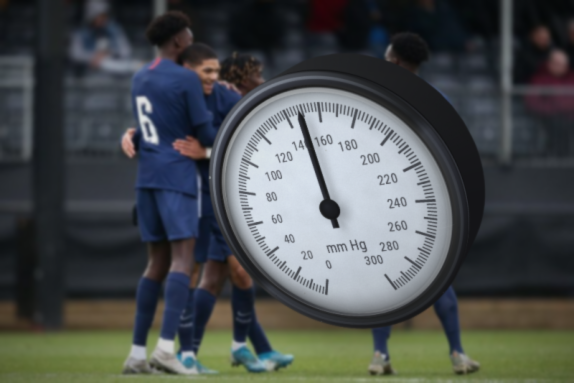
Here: 150 mmHg
